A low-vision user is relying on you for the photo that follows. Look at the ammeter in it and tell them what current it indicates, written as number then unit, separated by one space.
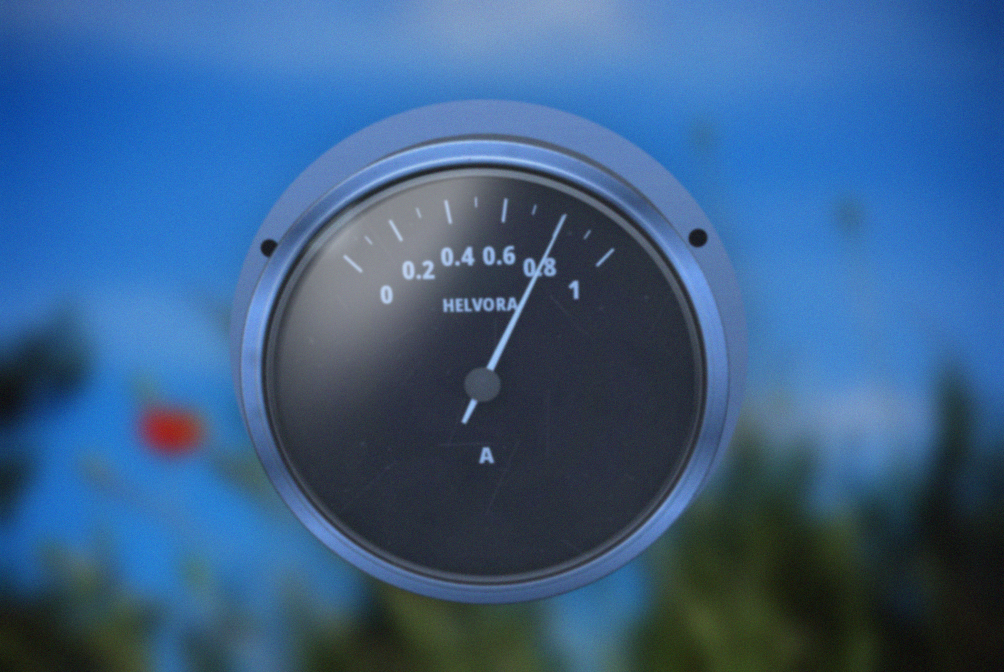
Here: 0.8 A
